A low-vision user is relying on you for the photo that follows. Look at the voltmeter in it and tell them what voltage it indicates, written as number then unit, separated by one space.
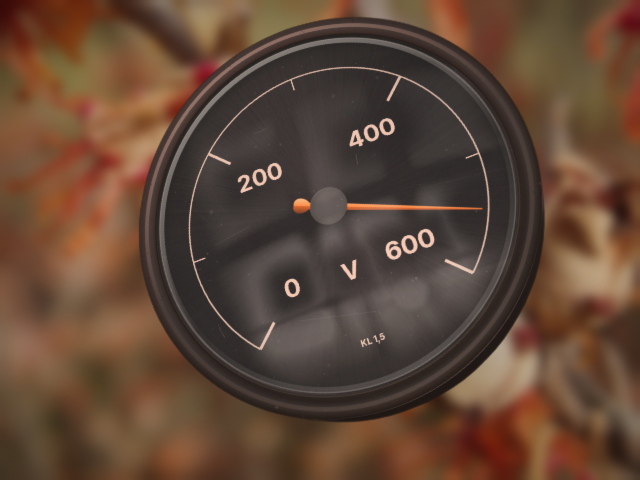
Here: 550 V
